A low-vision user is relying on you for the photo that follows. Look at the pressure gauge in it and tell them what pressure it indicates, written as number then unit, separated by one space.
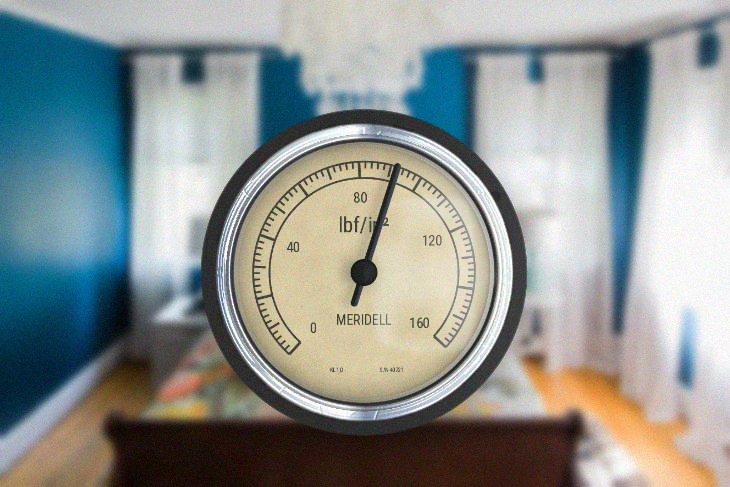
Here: 92 psi
